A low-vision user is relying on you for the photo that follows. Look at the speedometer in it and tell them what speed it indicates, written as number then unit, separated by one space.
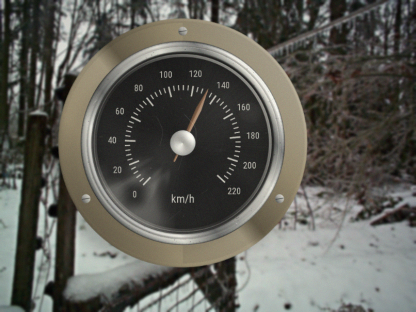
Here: 132 km/h
